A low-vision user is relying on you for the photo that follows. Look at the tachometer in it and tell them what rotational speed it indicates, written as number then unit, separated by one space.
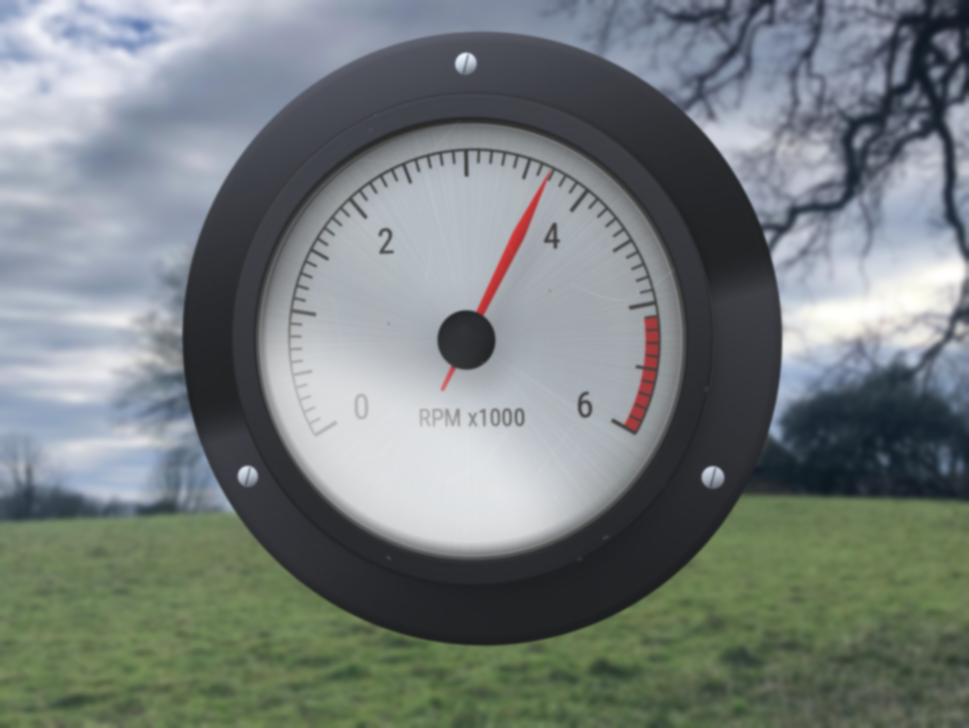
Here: 3700 rpm
